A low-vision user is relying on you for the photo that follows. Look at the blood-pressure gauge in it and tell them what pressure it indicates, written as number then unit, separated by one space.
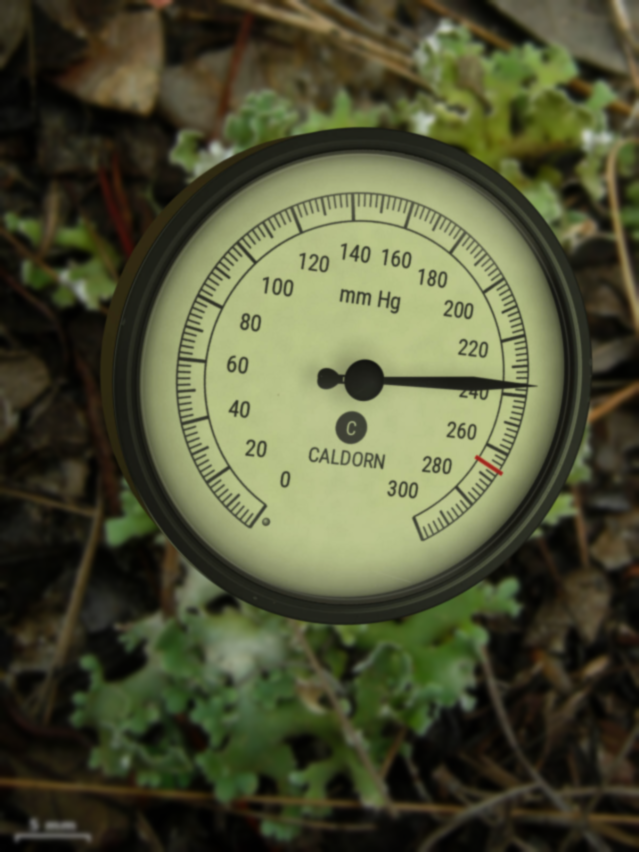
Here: 236 mmHg
